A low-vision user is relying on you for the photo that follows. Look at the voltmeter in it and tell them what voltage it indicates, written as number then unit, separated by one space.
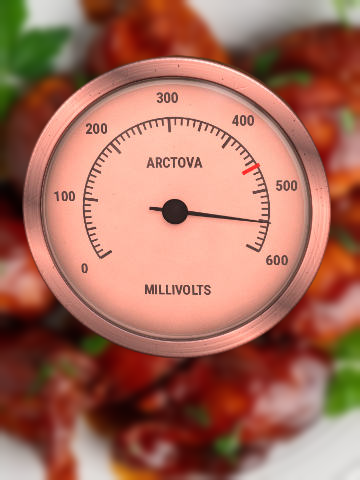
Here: 550 mV
